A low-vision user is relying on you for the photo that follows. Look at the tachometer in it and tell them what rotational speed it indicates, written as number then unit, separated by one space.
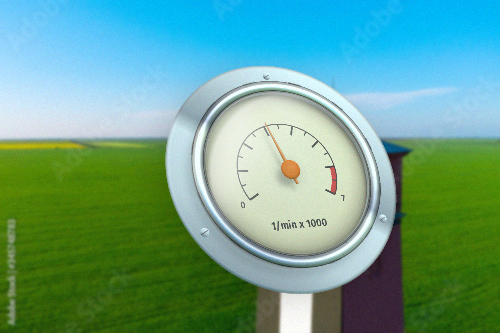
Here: 3000 rpm
